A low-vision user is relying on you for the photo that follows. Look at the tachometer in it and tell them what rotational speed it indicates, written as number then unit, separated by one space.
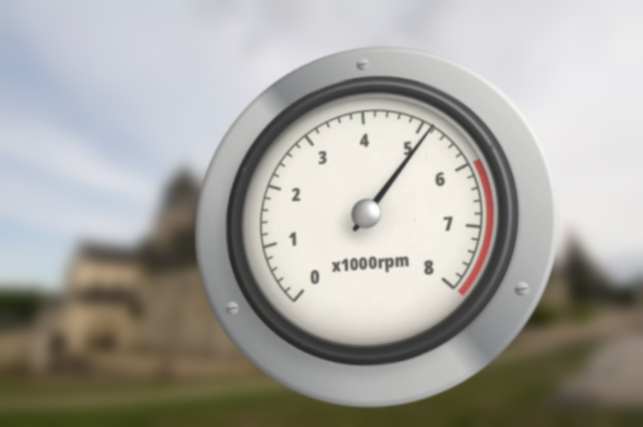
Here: 5200 rpm
